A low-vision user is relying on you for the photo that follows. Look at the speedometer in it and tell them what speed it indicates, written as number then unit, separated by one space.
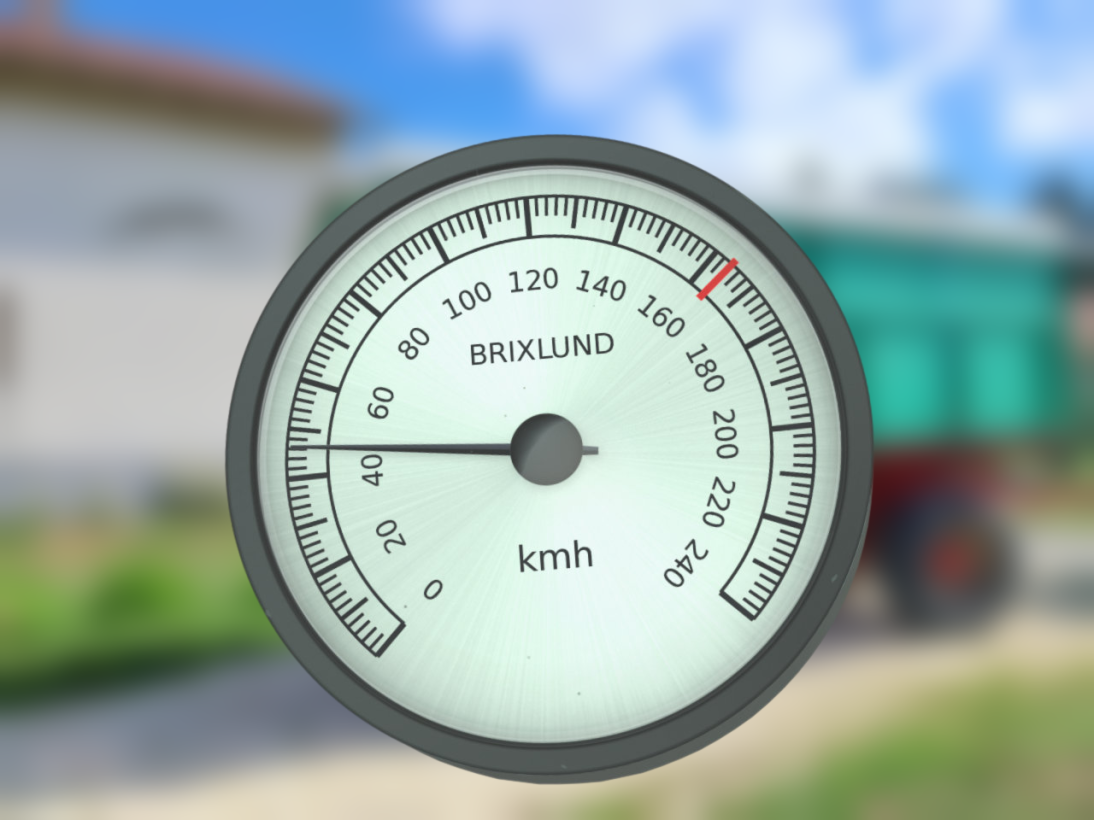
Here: 46 km/h
